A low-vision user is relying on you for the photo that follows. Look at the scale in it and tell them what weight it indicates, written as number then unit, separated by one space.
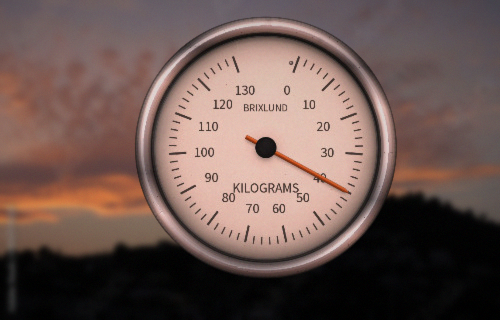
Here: 40 kg
